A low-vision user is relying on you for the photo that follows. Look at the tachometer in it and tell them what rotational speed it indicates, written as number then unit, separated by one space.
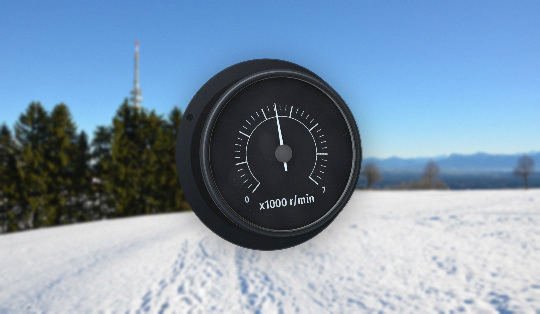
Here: 3400 rpm
